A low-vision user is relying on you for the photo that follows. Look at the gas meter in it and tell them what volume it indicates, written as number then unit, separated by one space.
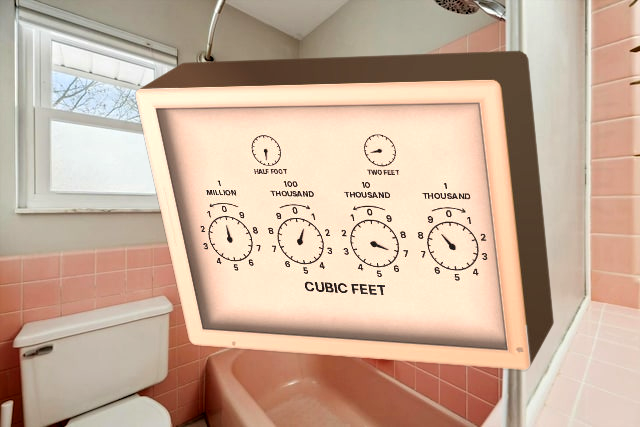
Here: 6900 ft³
